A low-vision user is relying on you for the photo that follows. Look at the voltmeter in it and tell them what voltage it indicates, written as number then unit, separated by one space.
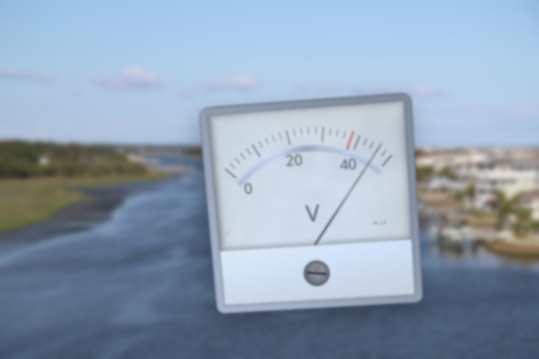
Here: 46 V
